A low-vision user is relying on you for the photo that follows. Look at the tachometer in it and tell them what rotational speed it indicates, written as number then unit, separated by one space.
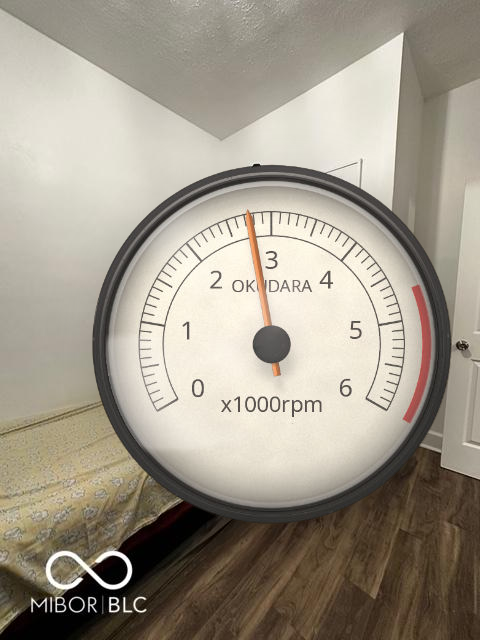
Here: 2750 rpm
